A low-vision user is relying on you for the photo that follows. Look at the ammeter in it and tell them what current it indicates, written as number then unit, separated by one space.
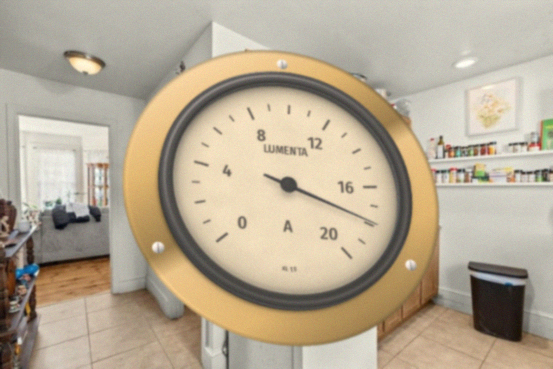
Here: 18 A
